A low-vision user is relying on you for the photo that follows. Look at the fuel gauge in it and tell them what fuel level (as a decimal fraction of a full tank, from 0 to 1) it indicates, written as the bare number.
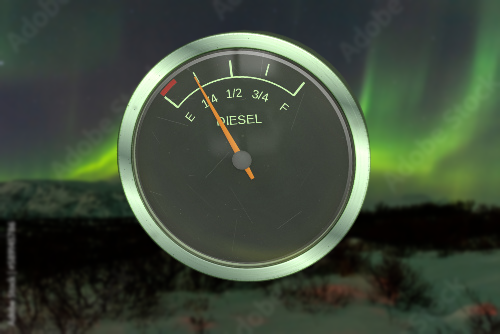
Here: 0.25
